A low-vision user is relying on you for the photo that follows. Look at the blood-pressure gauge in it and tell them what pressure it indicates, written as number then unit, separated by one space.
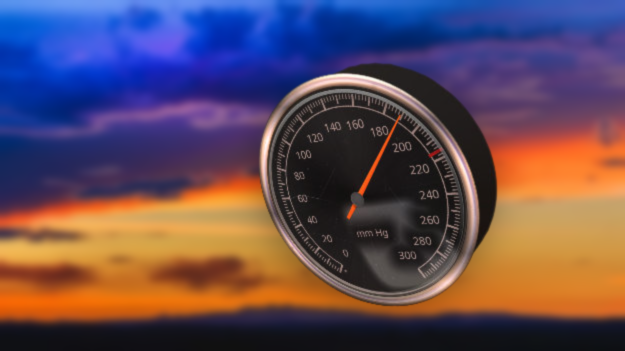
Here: 190 mmHg
